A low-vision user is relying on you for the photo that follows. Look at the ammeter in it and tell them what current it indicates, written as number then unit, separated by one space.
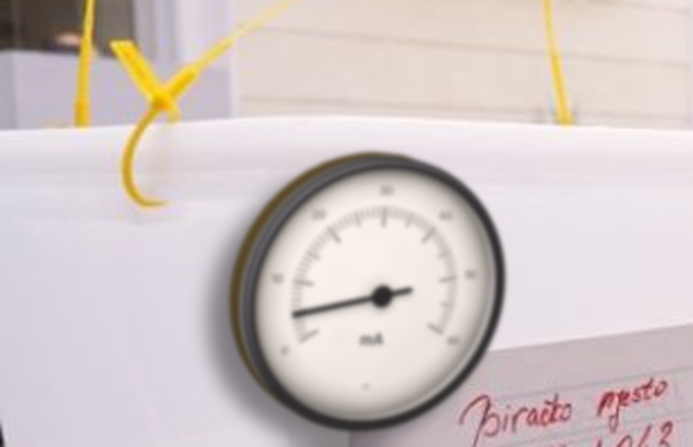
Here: 5 mA
